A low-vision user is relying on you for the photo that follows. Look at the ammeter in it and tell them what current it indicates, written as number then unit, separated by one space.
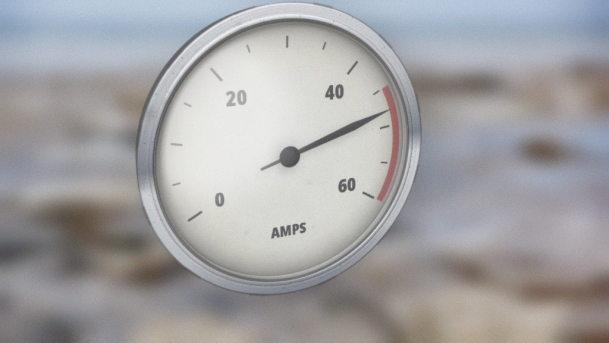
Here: 47.5 A
